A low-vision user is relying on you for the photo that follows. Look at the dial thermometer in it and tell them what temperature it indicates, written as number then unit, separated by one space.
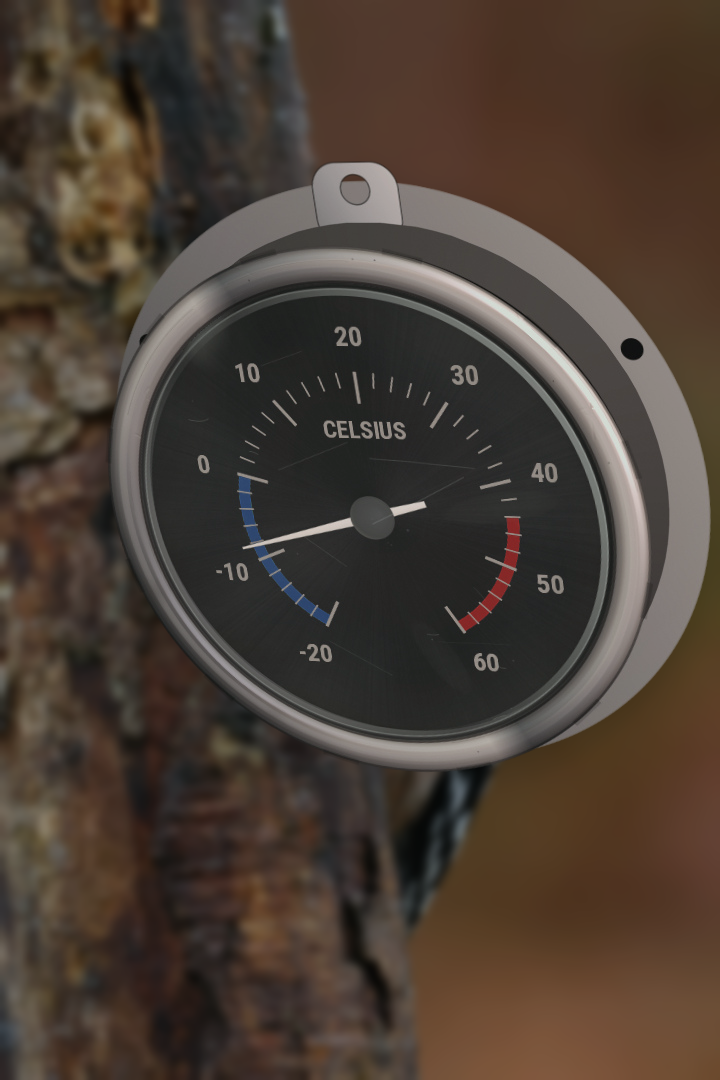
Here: -8 °C
